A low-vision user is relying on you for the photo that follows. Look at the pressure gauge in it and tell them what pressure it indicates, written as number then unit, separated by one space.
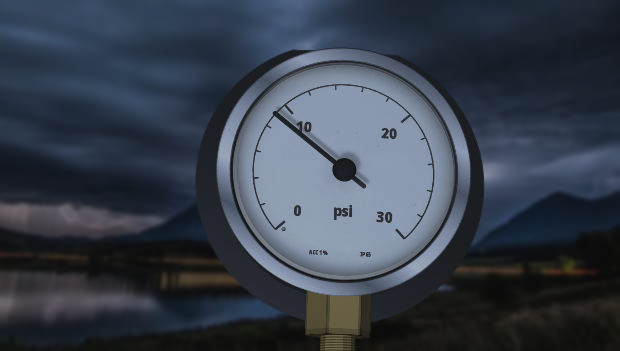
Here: 9 psi
